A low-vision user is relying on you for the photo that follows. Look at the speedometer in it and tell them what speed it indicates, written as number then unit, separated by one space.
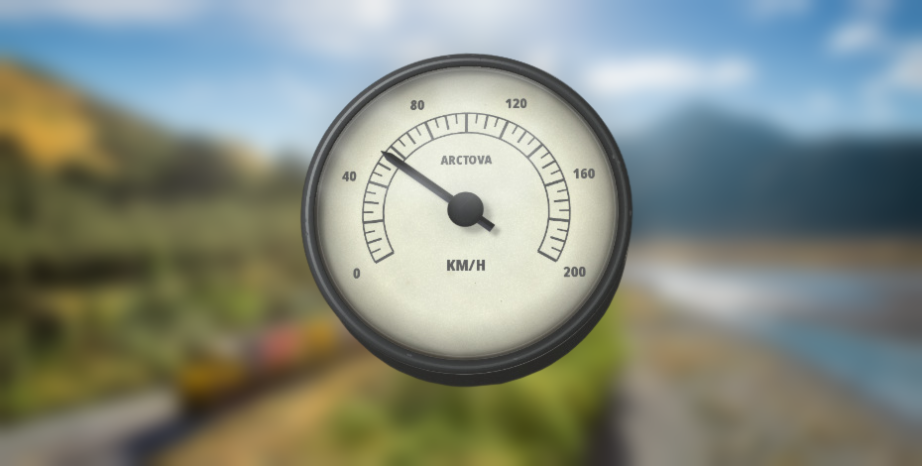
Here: 55 km/h
